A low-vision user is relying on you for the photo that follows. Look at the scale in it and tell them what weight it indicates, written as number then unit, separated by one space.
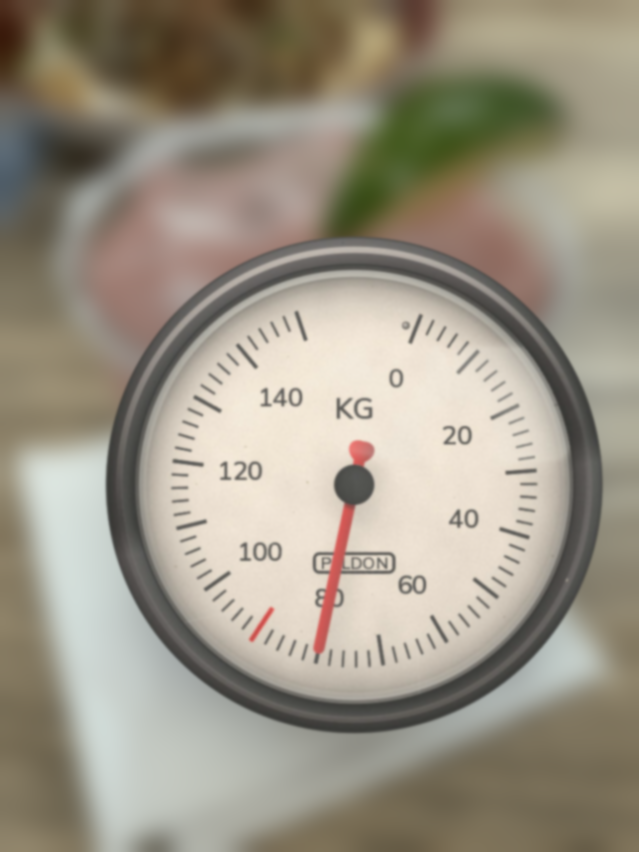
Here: 80 kg
